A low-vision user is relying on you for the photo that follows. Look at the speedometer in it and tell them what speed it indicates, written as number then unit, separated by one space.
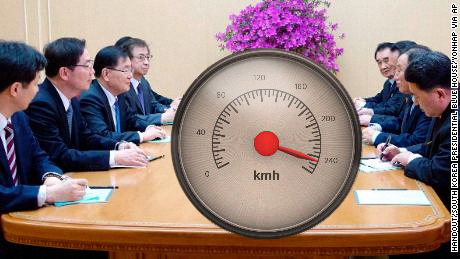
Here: 245 km/h
